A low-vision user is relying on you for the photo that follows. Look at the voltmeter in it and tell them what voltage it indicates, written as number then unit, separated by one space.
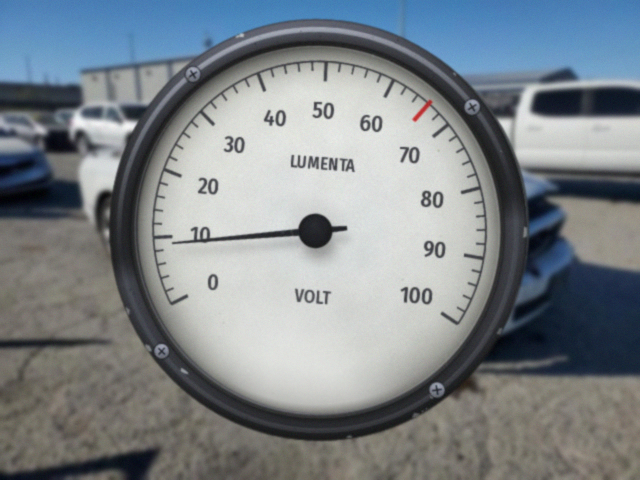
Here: 9 V
